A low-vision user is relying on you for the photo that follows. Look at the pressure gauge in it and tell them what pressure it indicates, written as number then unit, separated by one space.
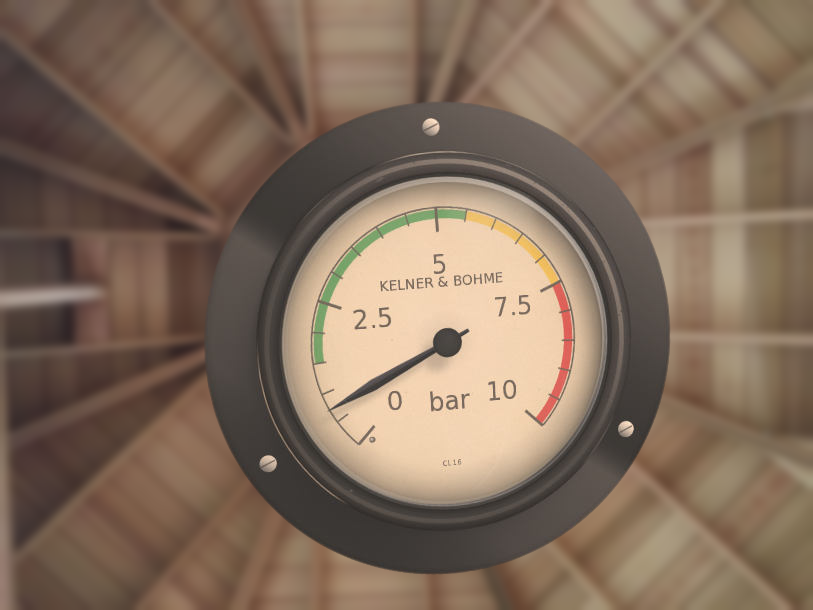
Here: 0.75 bar
